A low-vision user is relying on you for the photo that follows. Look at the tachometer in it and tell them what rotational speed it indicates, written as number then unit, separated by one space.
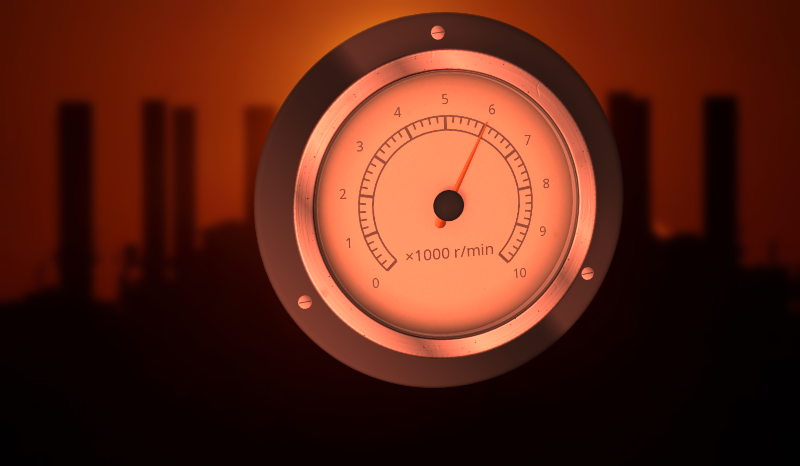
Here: 6000 rpm
